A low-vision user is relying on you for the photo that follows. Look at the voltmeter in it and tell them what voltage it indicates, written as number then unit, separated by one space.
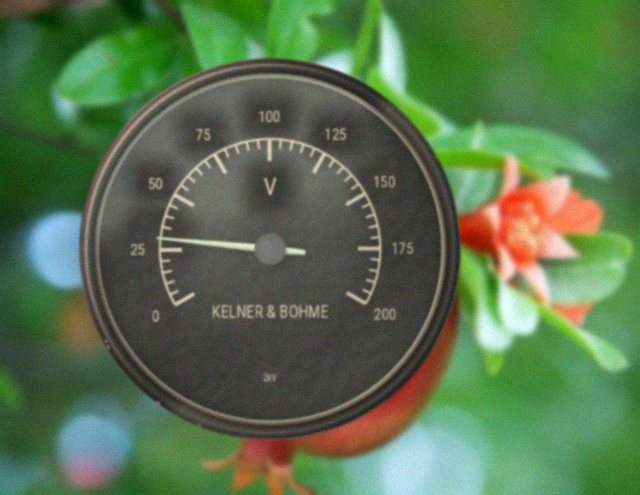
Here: 30 V
